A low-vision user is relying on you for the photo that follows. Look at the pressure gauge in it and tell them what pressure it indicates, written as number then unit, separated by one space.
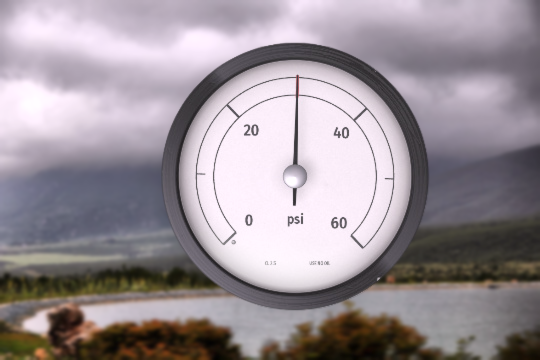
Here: 30 psi
